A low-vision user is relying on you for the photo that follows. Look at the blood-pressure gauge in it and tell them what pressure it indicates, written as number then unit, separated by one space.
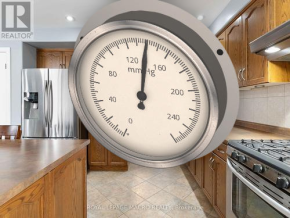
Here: 140 mmHg
